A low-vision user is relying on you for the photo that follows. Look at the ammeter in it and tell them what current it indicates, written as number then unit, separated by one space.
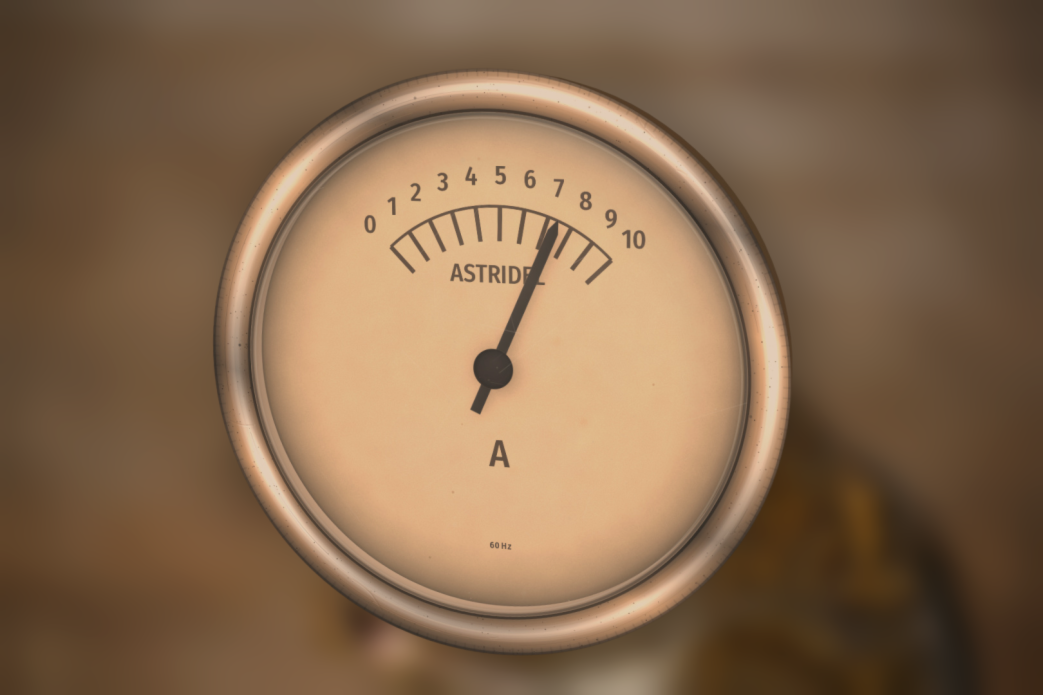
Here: 7.5 A
